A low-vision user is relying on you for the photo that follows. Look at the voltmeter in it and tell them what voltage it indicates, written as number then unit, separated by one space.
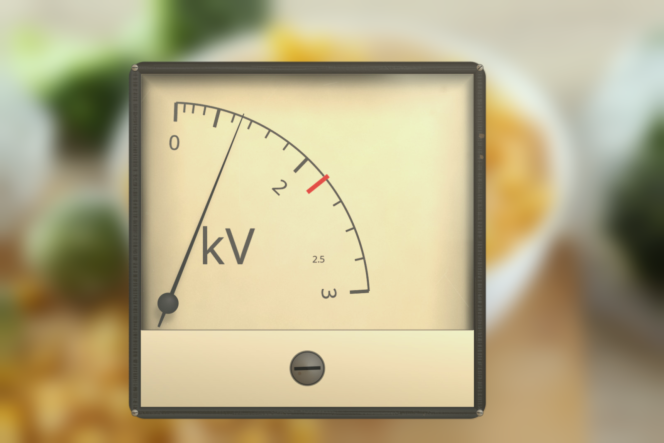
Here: 1.3 kV
